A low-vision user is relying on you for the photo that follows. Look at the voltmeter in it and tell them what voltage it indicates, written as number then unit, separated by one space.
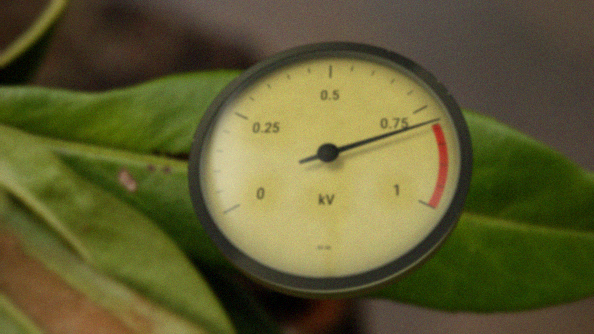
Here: 0.8 kV
